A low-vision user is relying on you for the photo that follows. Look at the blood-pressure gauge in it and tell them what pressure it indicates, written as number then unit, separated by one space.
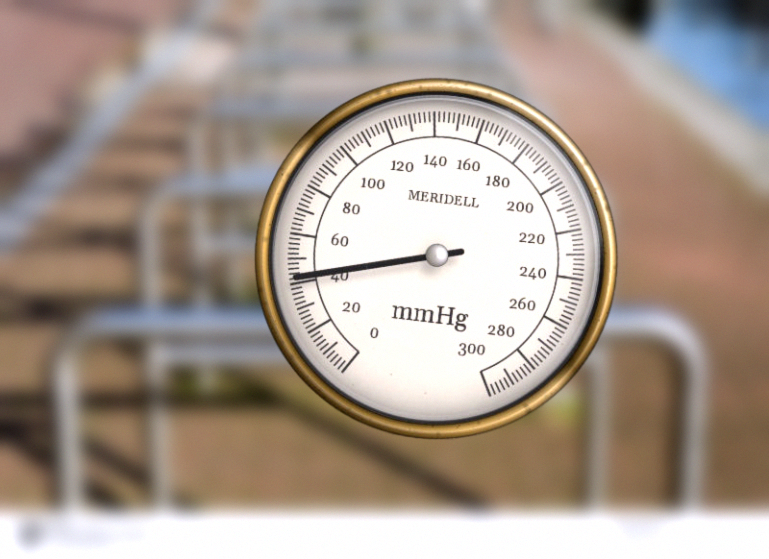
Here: 42 mmHg
